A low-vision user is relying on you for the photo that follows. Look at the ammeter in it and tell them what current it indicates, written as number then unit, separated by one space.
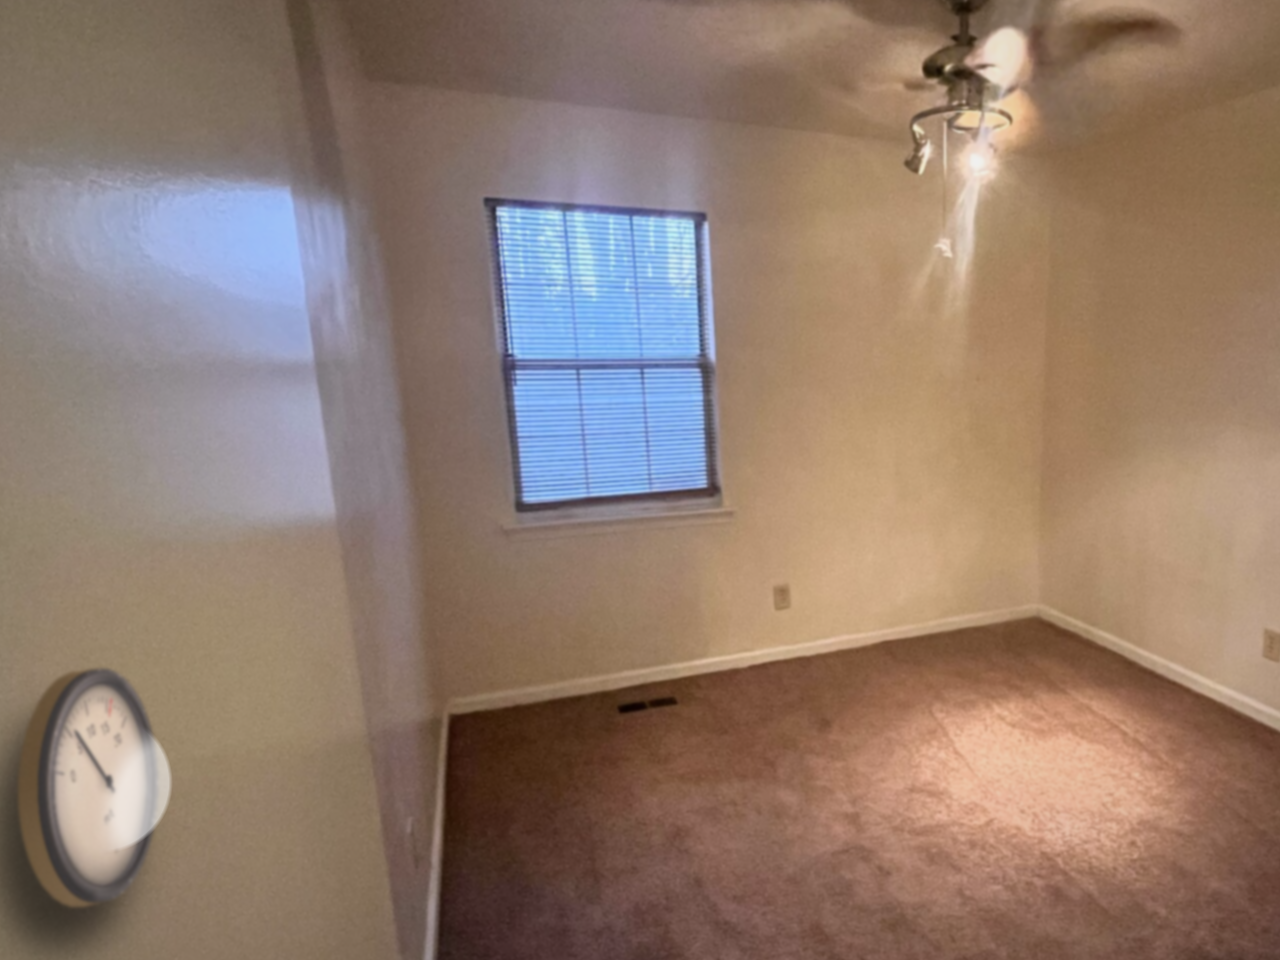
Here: 5 mA
